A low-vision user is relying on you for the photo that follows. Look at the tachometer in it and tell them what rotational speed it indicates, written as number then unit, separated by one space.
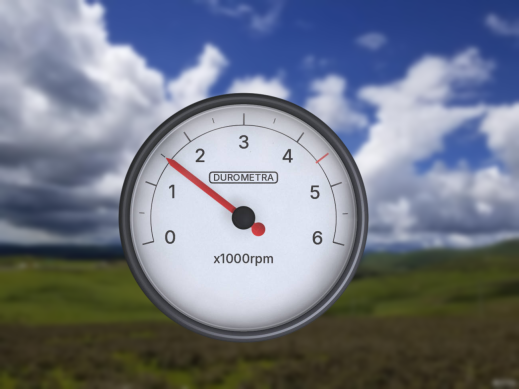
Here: 1500 rpm
